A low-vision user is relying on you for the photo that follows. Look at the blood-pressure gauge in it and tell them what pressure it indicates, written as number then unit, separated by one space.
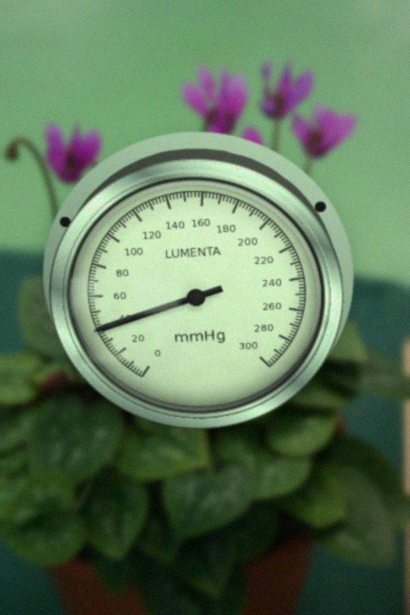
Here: 40 mmHg
